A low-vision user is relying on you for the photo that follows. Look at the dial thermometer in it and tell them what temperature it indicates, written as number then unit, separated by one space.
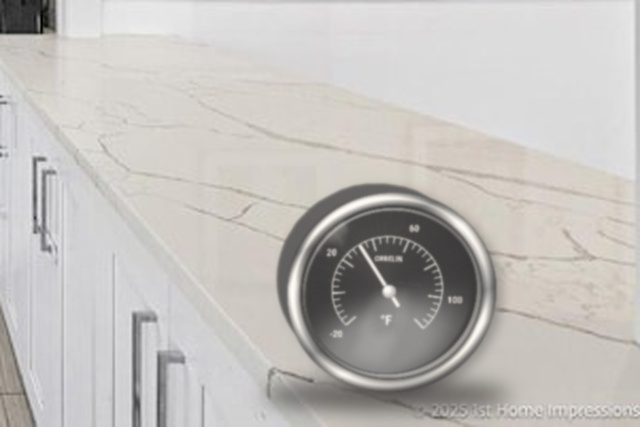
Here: 32 °F
